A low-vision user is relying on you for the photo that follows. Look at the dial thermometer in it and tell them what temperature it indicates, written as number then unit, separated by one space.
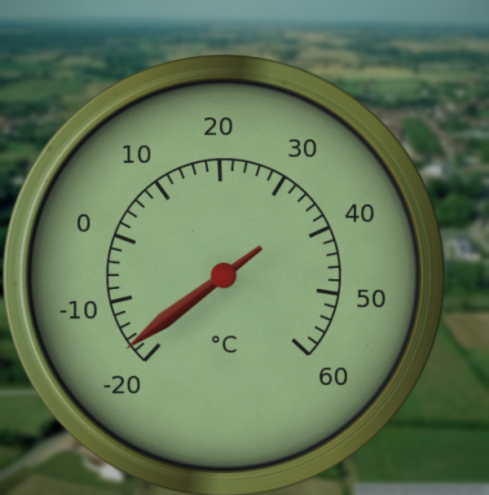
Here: -17 °C
